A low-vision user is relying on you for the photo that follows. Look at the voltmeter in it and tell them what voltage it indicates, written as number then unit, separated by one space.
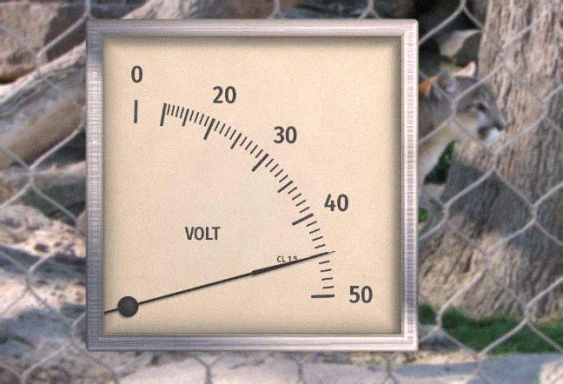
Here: 45 V
